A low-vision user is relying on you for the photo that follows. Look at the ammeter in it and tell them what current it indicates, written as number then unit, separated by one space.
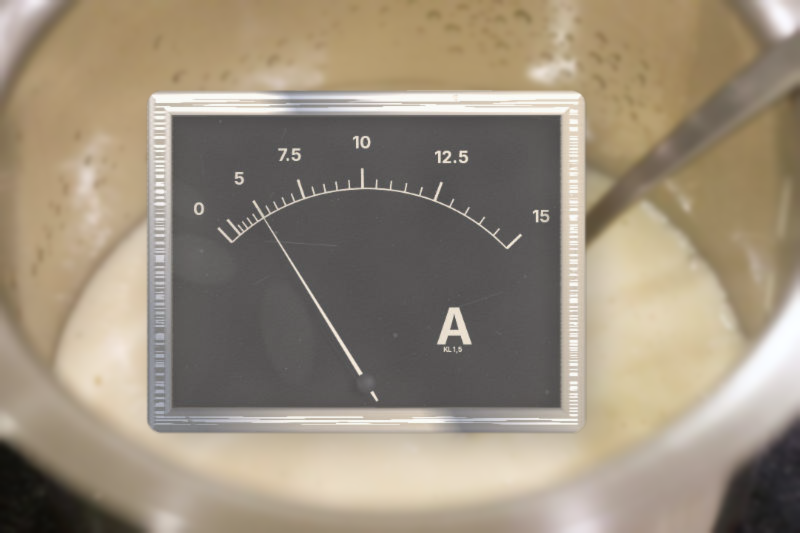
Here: 5 A
